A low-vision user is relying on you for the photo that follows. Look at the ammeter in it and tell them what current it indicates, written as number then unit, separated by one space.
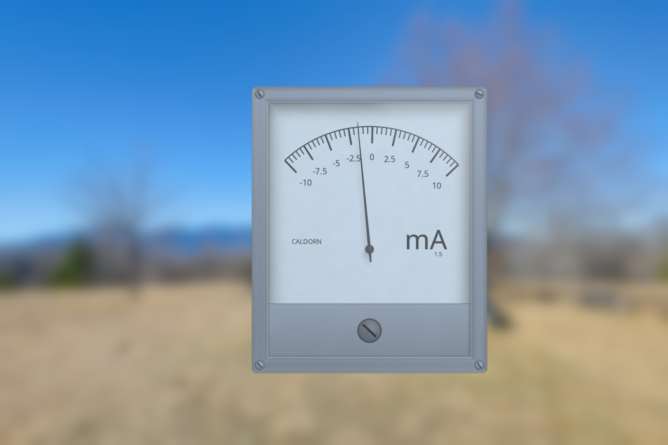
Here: -1.5 mA
